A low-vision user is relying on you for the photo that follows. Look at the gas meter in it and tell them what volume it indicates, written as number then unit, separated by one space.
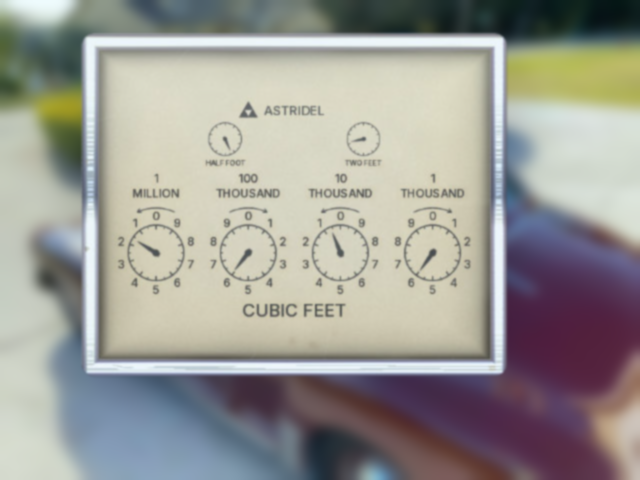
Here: 160600 ft³
